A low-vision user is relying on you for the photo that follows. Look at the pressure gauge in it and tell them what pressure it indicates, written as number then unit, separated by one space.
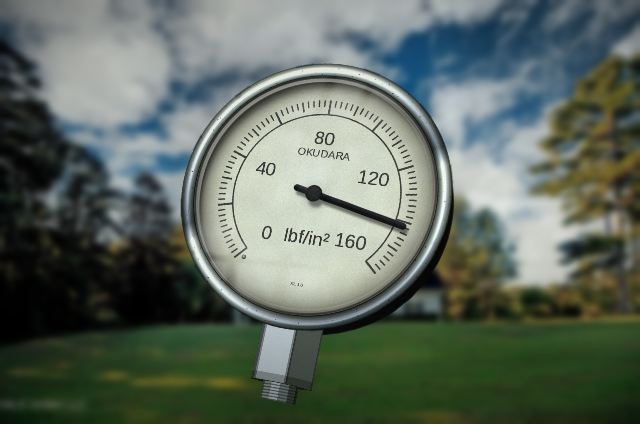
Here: 142 psi
